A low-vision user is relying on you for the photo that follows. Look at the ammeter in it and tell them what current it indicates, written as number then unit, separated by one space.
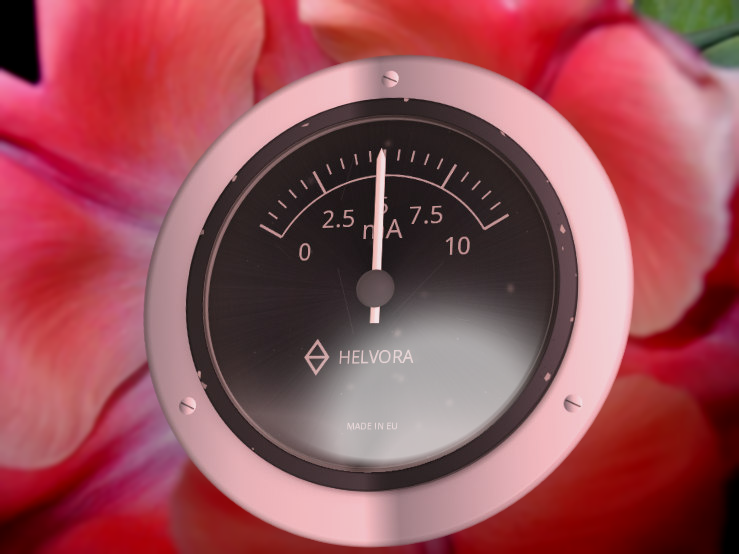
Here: 5 mA
